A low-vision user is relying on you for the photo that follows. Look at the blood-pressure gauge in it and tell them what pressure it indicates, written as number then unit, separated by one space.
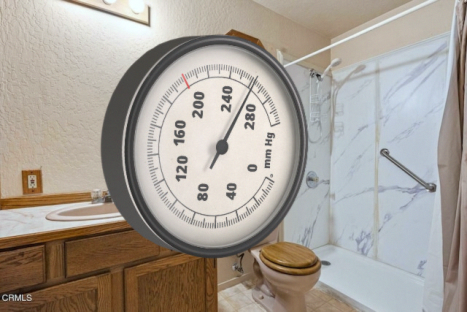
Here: 260 mmHg
